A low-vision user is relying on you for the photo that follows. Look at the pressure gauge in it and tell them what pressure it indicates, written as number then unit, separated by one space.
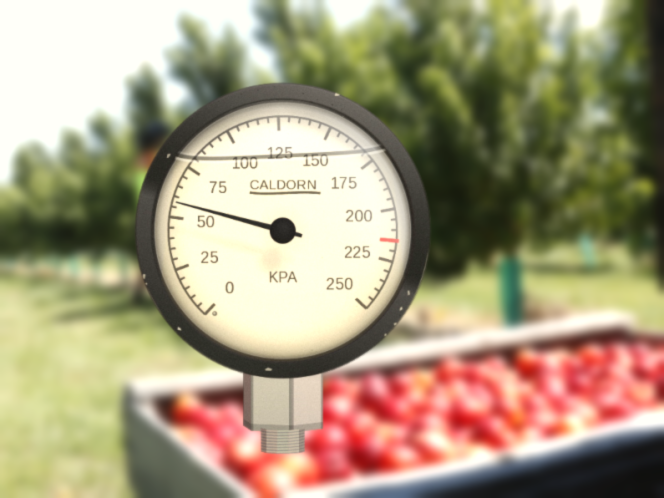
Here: 57.5 kPa
